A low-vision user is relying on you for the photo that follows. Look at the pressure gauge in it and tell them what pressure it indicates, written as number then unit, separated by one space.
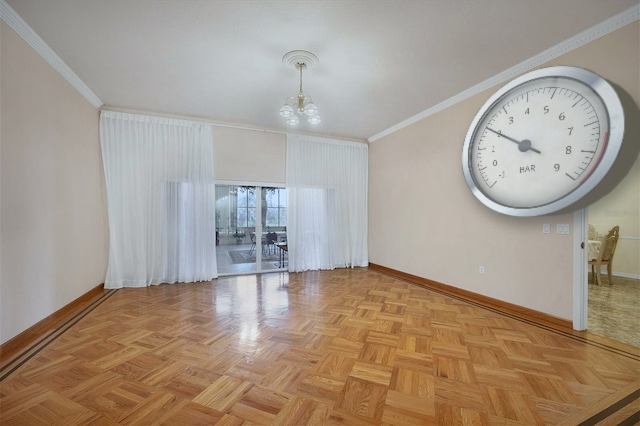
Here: 2 bar
